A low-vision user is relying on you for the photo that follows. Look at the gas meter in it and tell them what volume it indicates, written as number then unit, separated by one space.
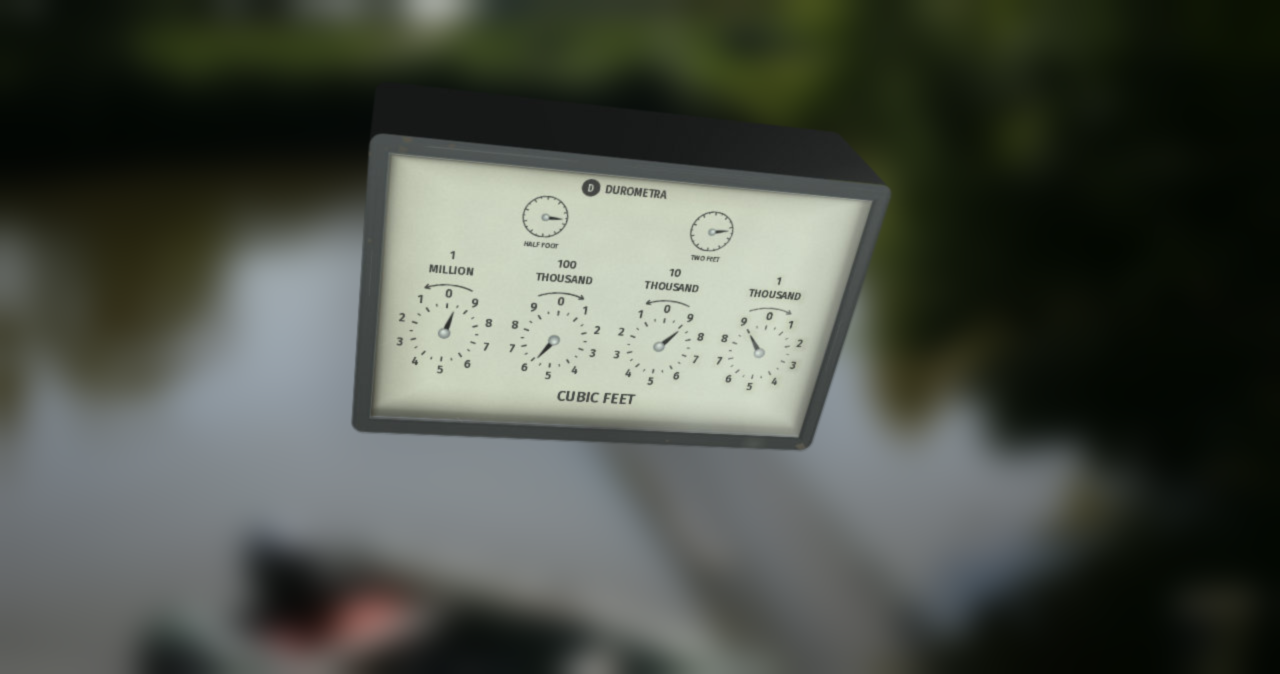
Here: 958900 ft³
